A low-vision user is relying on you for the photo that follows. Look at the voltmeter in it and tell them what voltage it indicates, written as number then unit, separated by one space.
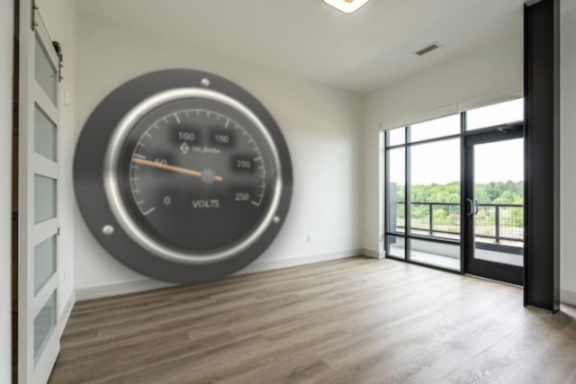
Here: 45 V
